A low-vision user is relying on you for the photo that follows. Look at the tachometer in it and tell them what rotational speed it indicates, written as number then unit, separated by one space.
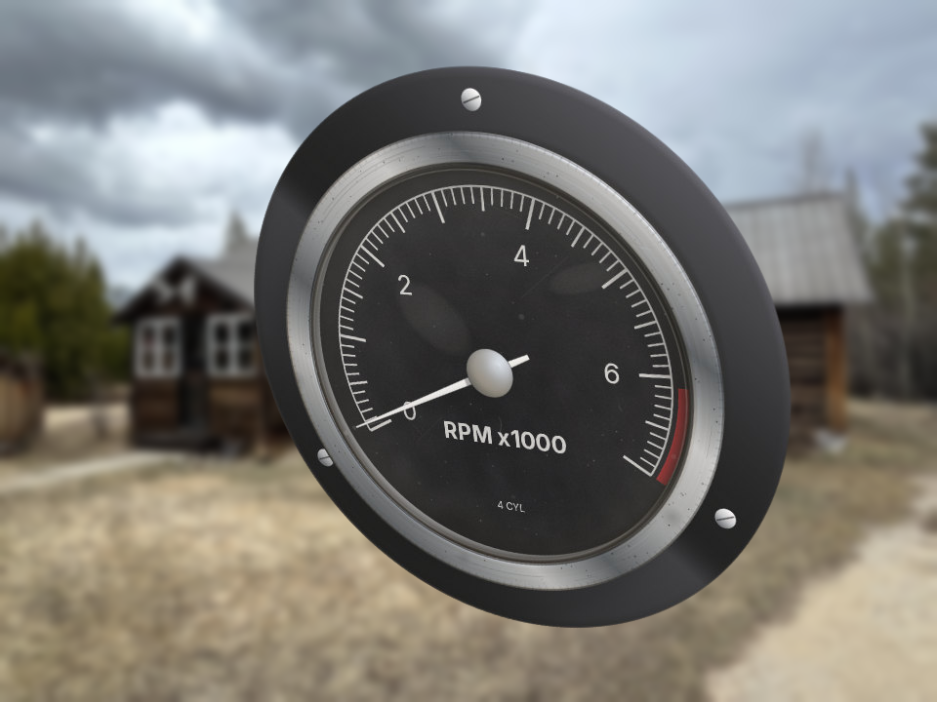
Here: 100 rpm
